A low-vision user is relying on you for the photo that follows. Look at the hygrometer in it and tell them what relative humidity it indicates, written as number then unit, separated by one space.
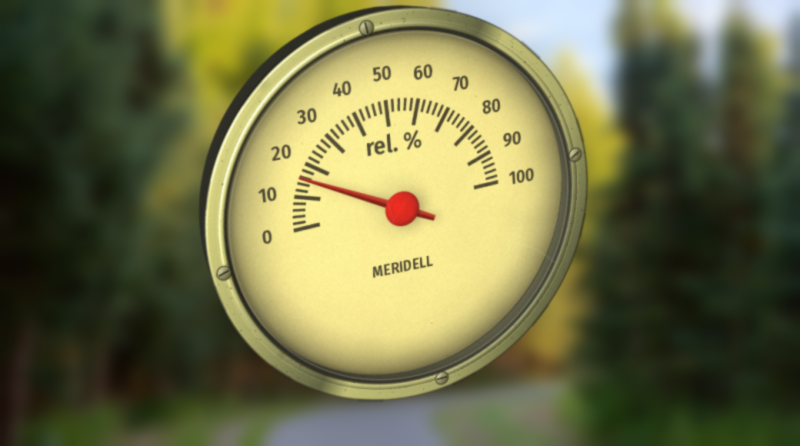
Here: 16 %
